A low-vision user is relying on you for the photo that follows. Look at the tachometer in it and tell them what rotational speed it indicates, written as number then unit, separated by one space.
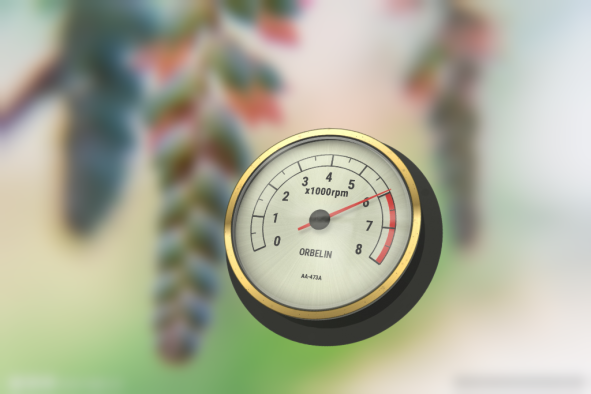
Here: 6000 rpm
